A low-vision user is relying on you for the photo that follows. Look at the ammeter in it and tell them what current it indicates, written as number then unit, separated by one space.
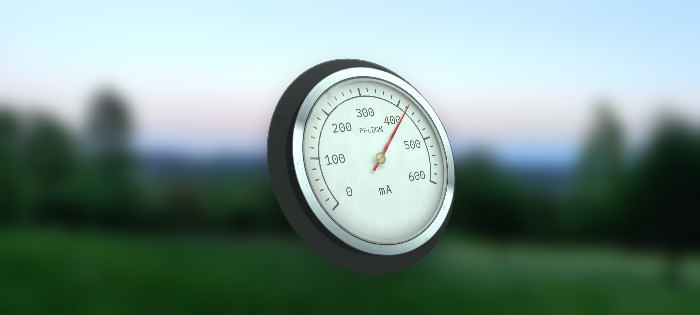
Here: 420 mA
